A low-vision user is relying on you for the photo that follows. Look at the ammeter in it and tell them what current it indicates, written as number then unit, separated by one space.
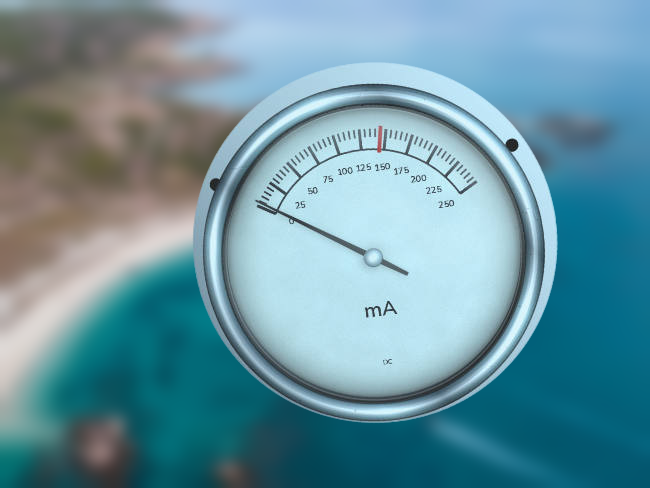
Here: 5 mA
